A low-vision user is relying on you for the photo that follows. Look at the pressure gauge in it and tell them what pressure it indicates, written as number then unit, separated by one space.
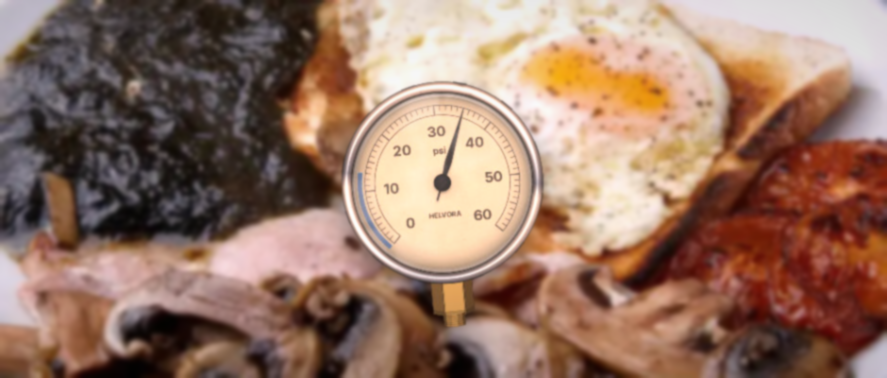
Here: 35 psi
